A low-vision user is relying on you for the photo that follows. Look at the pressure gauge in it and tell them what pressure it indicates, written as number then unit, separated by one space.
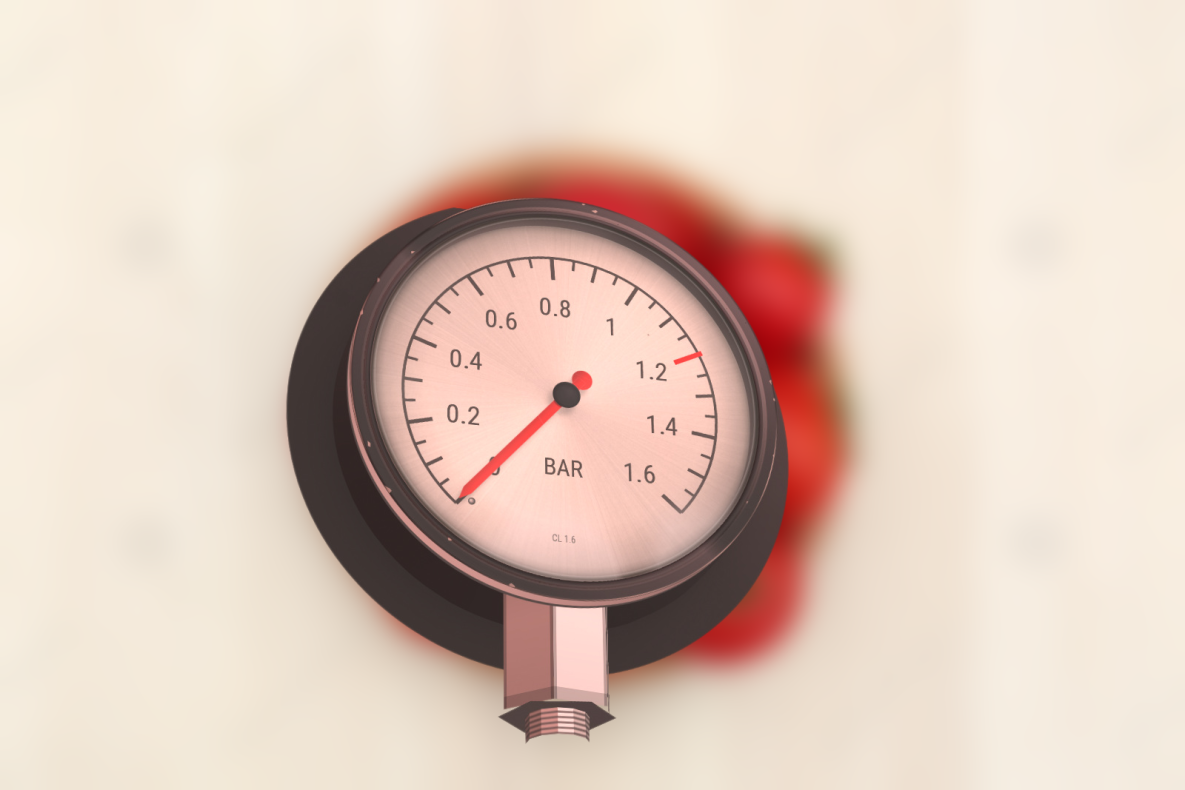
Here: 0 bar
